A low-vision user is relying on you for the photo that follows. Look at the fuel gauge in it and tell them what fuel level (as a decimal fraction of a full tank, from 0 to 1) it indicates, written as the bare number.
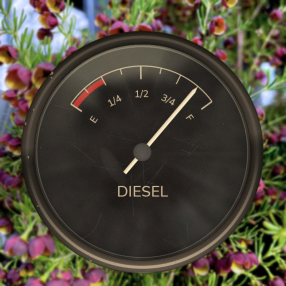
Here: 0.875
